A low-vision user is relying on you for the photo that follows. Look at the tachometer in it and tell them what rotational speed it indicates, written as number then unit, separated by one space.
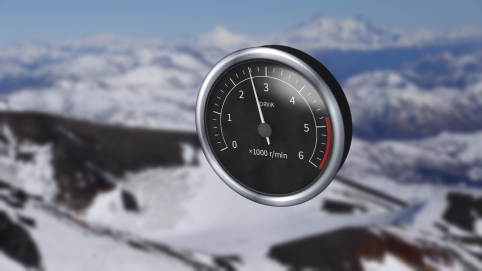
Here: 2600 rpm
